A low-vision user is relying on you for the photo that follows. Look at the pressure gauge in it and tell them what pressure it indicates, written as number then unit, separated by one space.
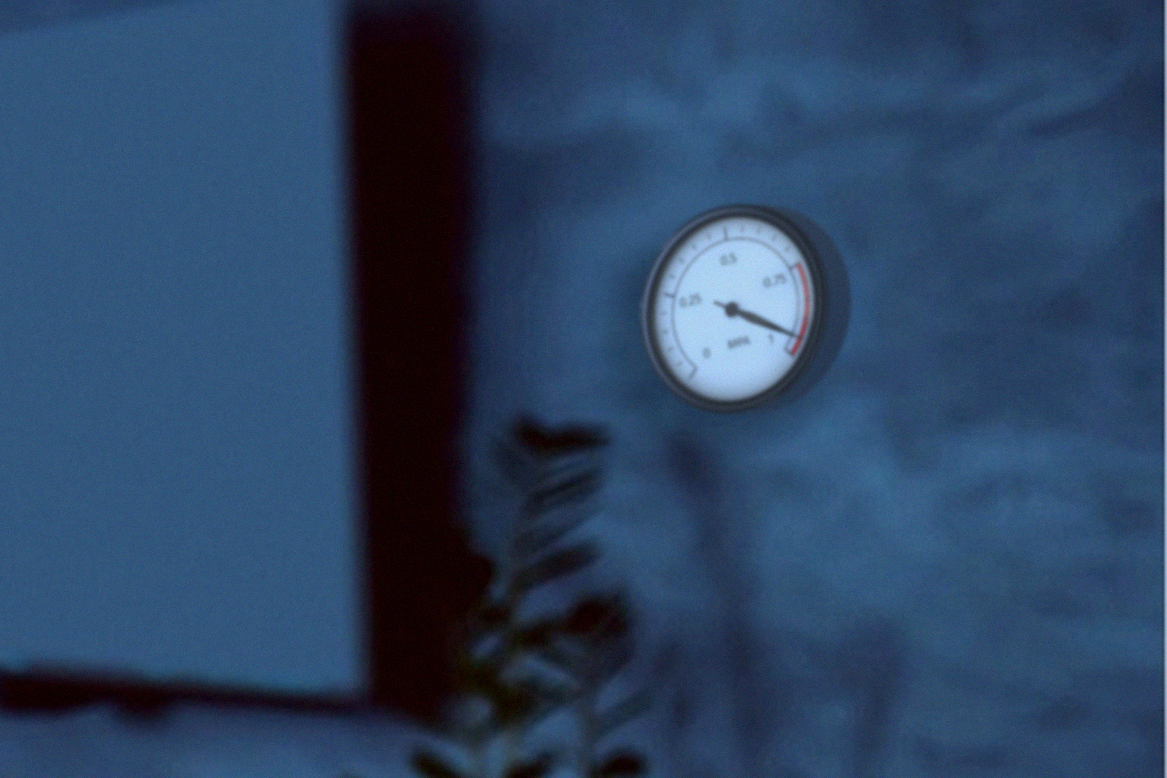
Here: 0.95 MPa
